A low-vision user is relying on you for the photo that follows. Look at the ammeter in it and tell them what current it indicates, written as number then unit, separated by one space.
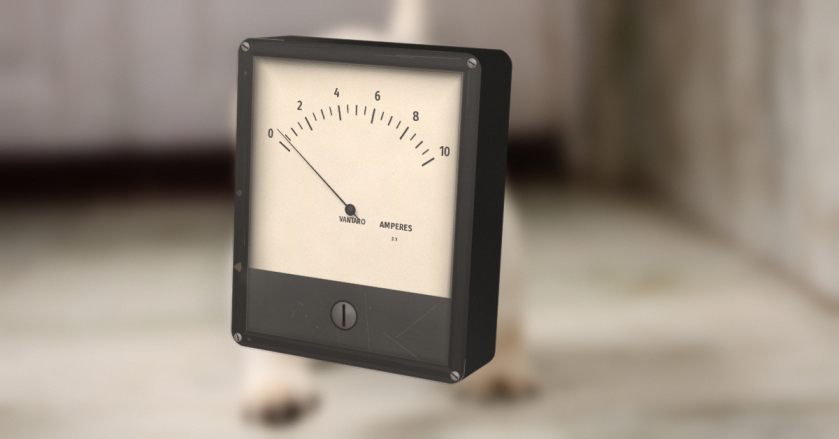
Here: 0.5 A
